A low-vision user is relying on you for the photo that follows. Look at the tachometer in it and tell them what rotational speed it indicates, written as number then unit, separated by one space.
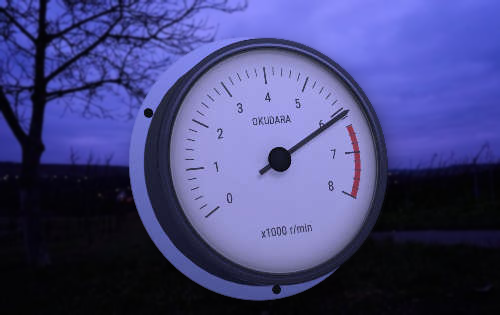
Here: 6100 rpm
